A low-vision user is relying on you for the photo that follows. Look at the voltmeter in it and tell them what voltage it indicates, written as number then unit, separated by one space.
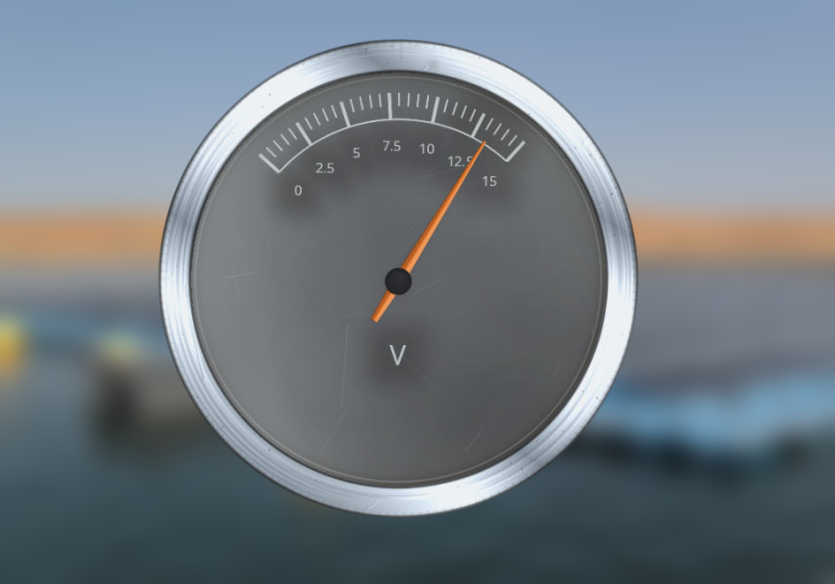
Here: 13.25 V
